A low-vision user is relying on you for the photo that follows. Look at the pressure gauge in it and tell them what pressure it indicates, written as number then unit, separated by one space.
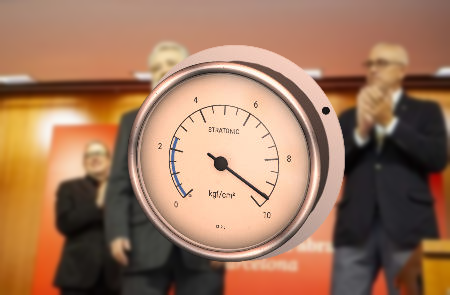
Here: 9.5 kg/cm²
